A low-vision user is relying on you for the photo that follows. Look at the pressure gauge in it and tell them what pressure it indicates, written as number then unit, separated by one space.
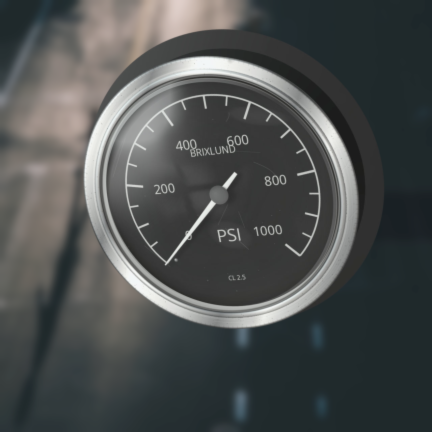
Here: 0 psi
